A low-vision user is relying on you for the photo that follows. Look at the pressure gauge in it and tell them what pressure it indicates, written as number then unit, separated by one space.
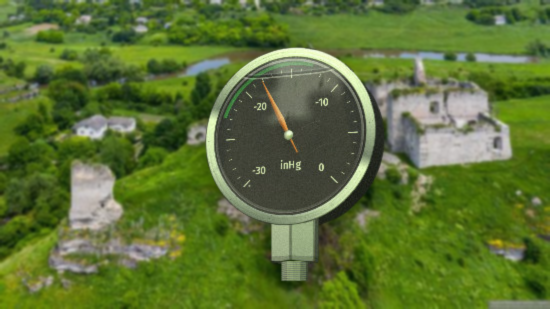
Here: -18 inHg
